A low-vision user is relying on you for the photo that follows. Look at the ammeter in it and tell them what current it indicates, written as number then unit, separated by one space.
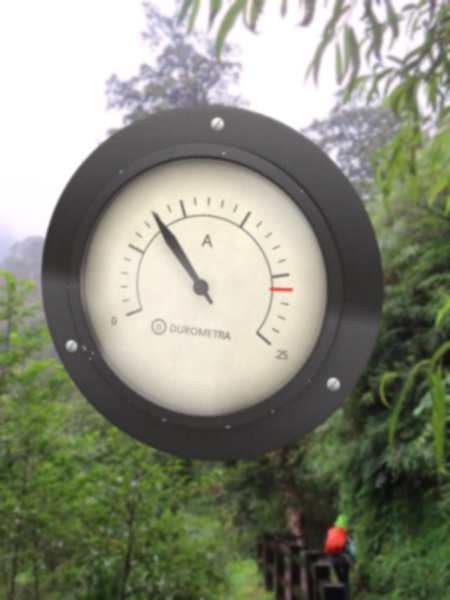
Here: 8 A
